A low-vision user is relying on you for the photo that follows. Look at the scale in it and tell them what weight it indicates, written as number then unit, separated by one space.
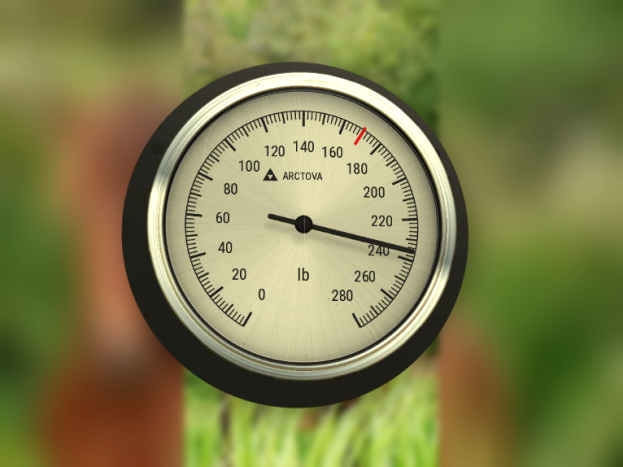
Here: 236 lb
